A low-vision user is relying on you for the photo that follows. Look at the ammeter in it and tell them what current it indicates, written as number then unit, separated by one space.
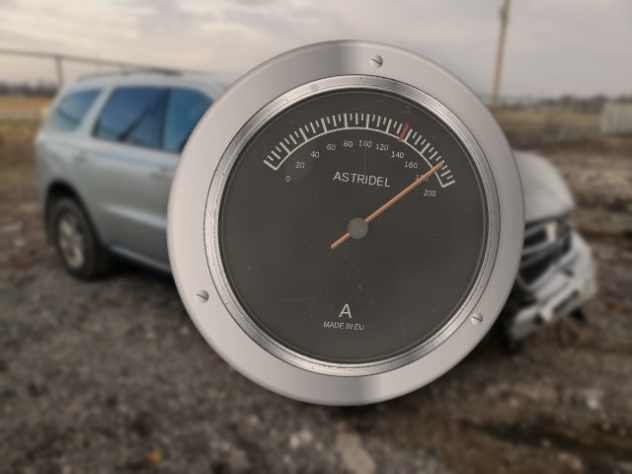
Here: 180 A
